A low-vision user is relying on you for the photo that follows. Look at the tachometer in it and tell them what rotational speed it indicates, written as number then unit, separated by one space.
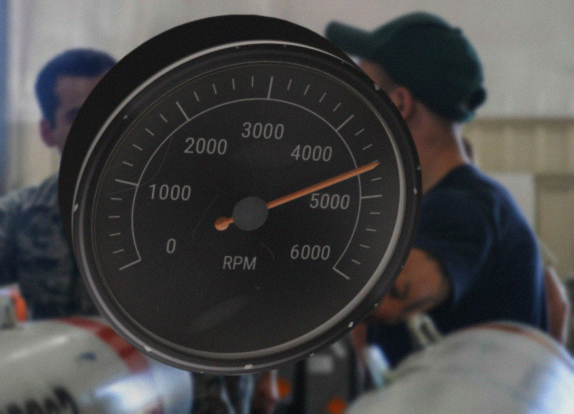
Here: 4600 rpm
